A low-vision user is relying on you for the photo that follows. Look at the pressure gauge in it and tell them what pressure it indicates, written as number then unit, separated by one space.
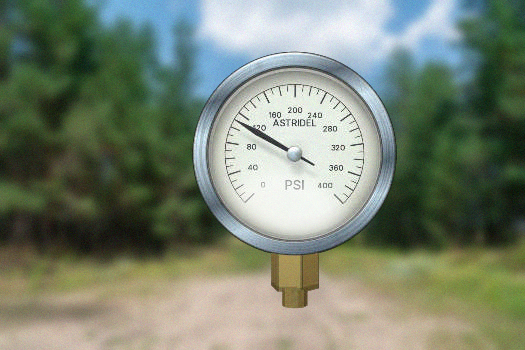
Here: 110 psi
